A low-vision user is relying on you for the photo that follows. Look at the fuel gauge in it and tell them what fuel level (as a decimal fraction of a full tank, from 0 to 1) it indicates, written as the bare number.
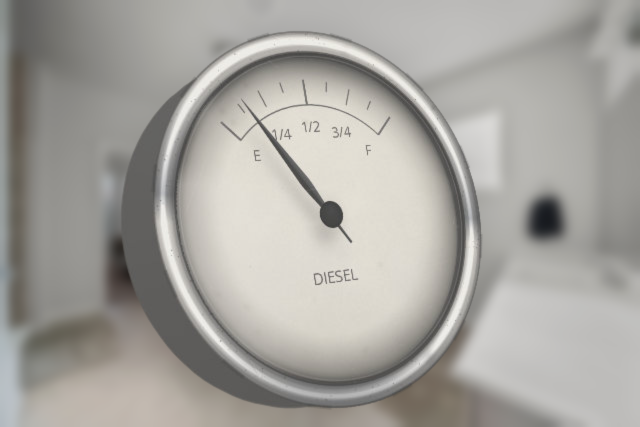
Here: 0.125
